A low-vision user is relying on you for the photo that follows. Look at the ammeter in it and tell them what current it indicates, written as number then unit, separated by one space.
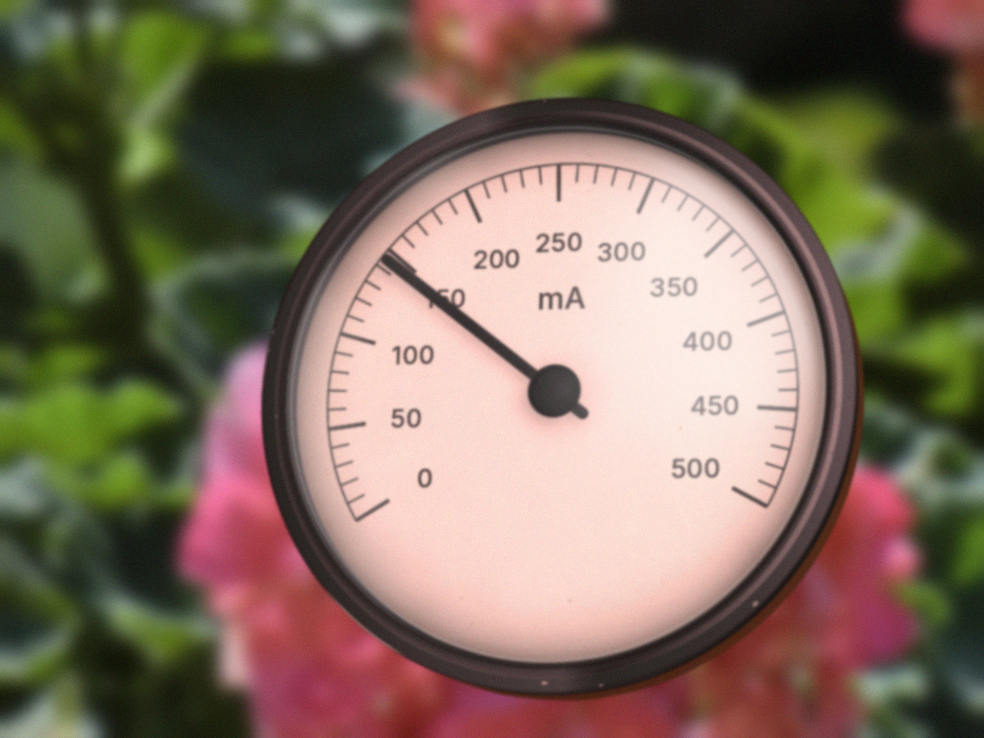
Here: 145 mA
